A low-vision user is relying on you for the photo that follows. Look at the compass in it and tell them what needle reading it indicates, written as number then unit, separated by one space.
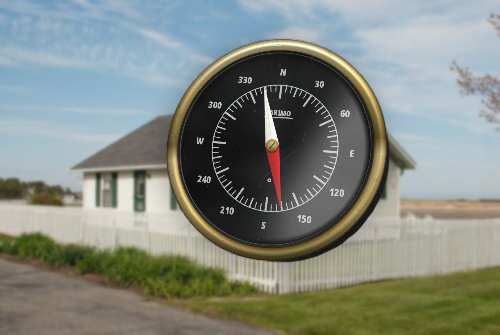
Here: 165 °
